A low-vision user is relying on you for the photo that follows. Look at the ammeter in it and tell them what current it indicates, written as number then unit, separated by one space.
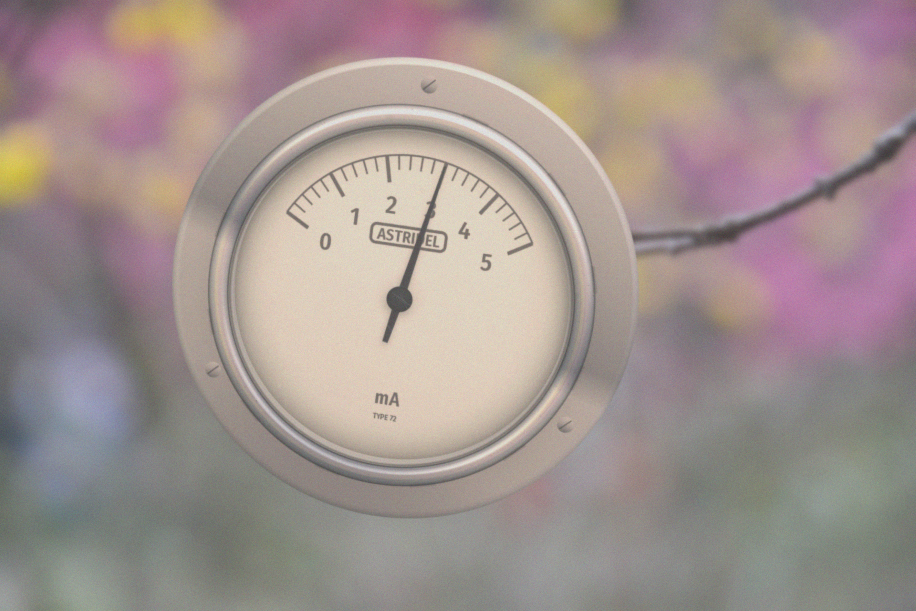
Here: 3 mA
